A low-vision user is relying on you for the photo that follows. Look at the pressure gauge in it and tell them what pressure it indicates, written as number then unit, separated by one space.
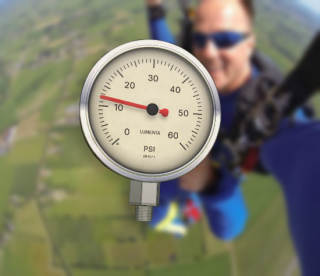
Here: 12 psi
